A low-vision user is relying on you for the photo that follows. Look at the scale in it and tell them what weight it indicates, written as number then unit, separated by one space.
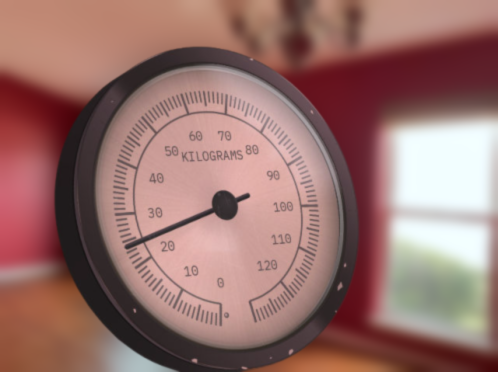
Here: 24 kg
